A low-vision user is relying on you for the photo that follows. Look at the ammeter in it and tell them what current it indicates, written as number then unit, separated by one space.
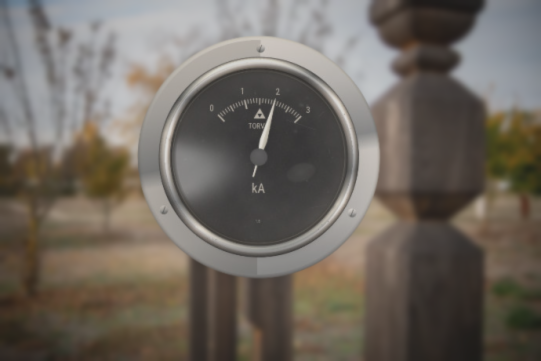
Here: 2 kA
